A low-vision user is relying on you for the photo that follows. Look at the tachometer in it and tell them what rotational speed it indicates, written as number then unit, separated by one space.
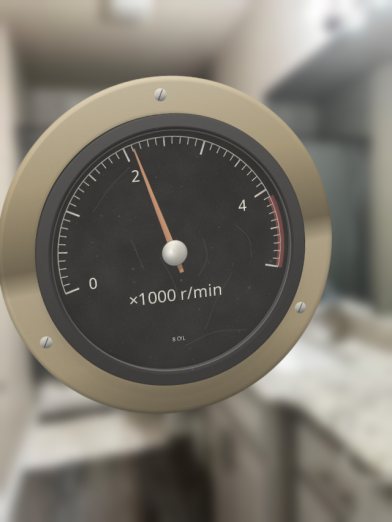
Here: 2100 rpm
